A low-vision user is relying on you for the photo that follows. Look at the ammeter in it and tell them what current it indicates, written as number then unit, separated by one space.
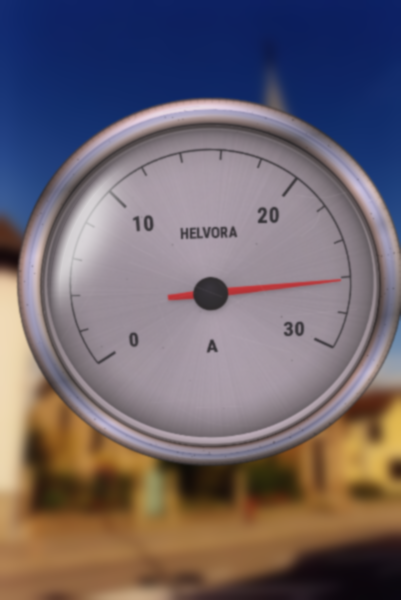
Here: 26 A
